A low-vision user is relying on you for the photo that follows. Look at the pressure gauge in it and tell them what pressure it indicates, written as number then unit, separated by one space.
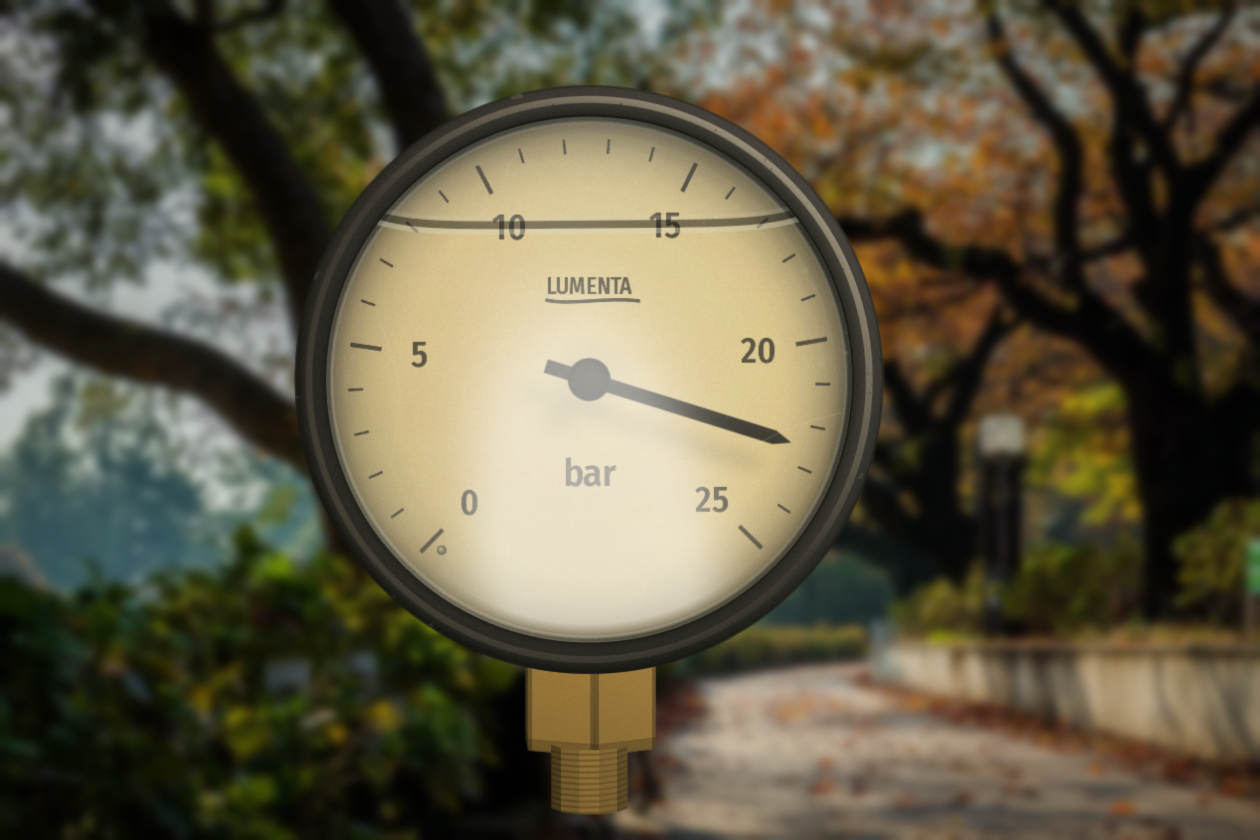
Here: 22.5 bar
